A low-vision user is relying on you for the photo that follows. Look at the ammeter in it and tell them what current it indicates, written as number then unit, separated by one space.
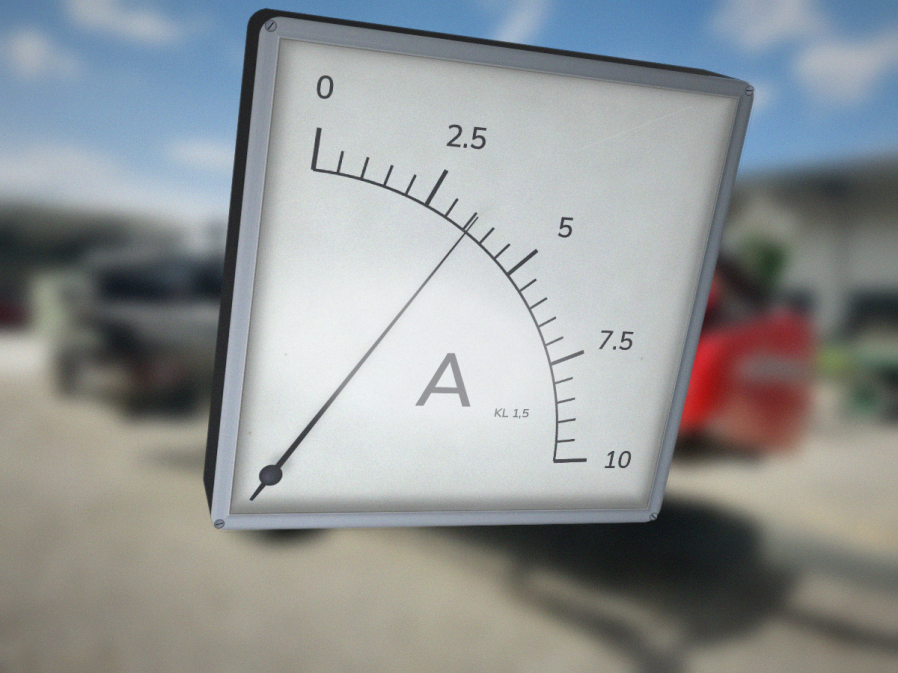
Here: 3.5 A
